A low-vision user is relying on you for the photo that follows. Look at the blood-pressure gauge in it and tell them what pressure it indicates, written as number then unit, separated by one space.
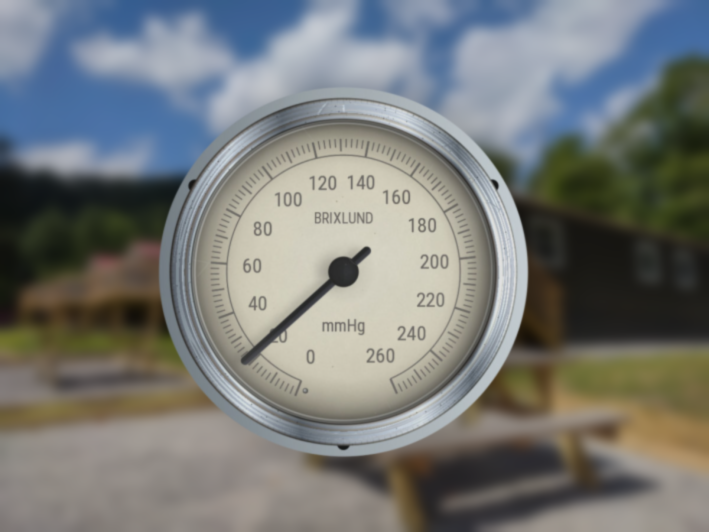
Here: 22 mmHg
